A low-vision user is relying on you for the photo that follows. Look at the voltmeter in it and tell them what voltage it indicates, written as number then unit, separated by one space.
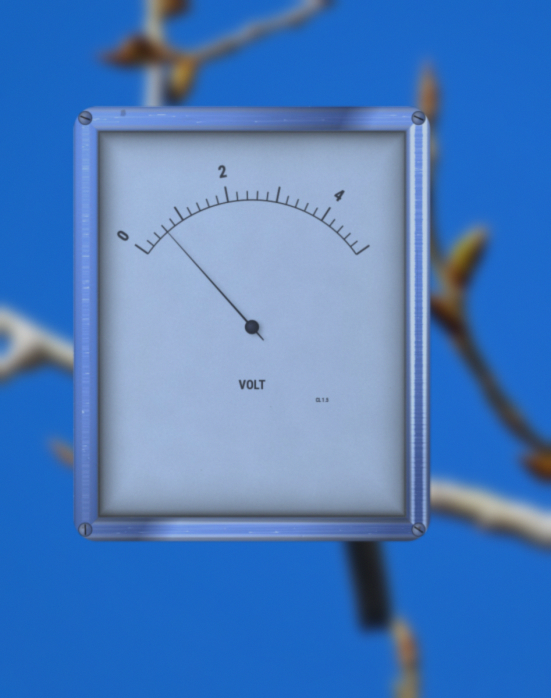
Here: 0.6 V
